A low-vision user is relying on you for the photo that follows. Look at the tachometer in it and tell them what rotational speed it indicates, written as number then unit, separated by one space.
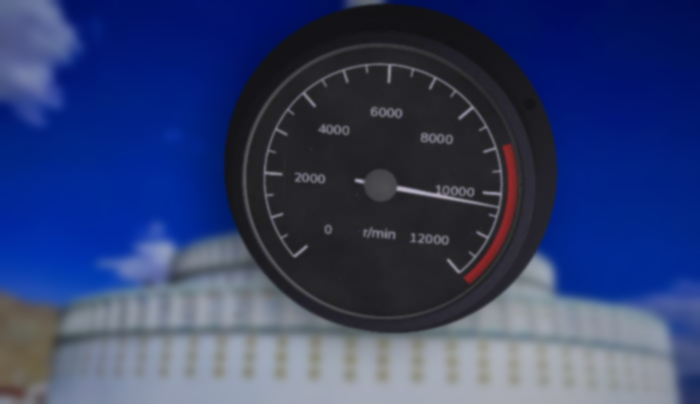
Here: 10250 rpm
